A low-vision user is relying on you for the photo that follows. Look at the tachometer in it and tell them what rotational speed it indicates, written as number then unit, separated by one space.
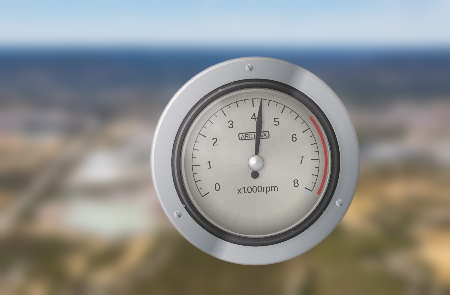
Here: 4250 rpm
